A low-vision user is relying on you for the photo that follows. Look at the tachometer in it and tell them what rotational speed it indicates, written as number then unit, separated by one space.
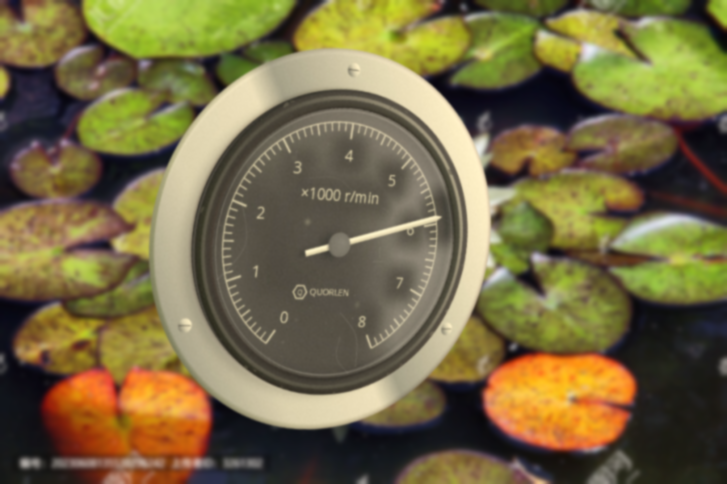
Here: 5900 rpm
